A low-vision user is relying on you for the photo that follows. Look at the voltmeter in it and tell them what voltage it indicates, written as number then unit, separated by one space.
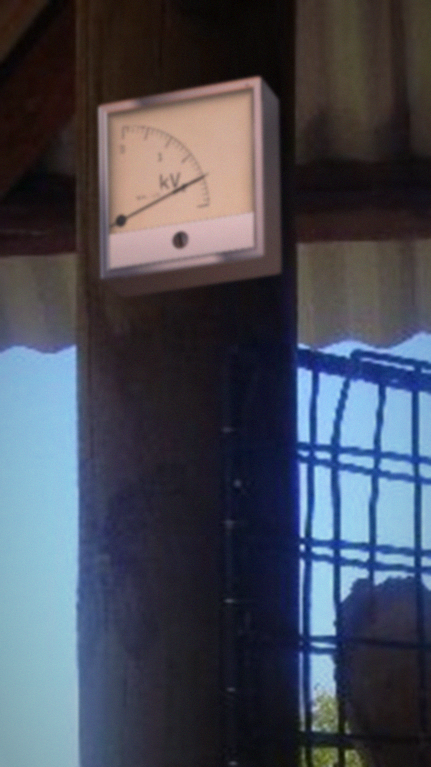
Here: 2 kV
